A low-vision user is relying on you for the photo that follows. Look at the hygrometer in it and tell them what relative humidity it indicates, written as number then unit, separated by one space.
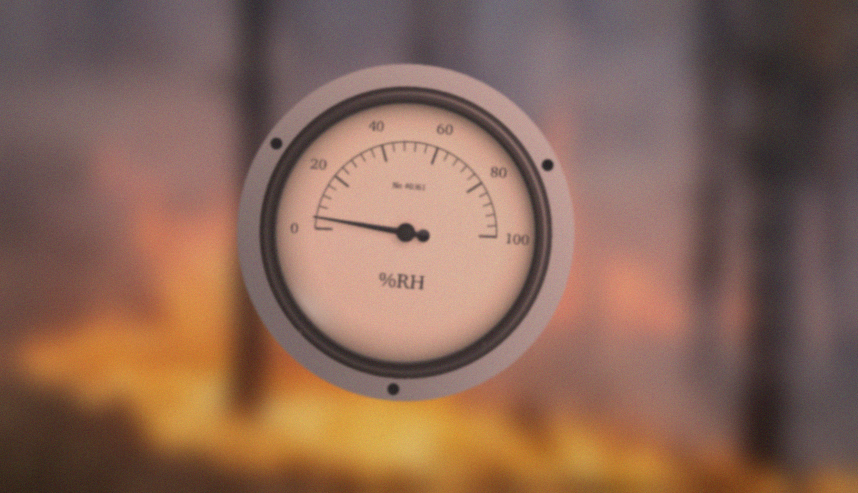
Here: 4 %
